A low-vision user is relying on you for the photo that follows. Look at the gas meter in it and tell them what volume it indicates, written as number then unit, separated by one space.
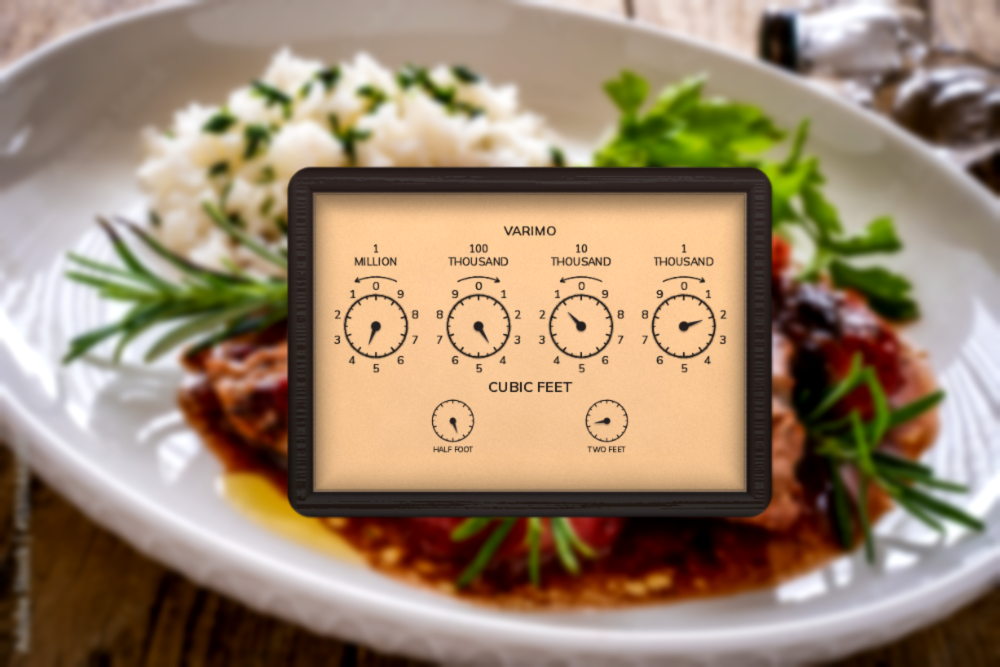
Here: 441200 ft³
